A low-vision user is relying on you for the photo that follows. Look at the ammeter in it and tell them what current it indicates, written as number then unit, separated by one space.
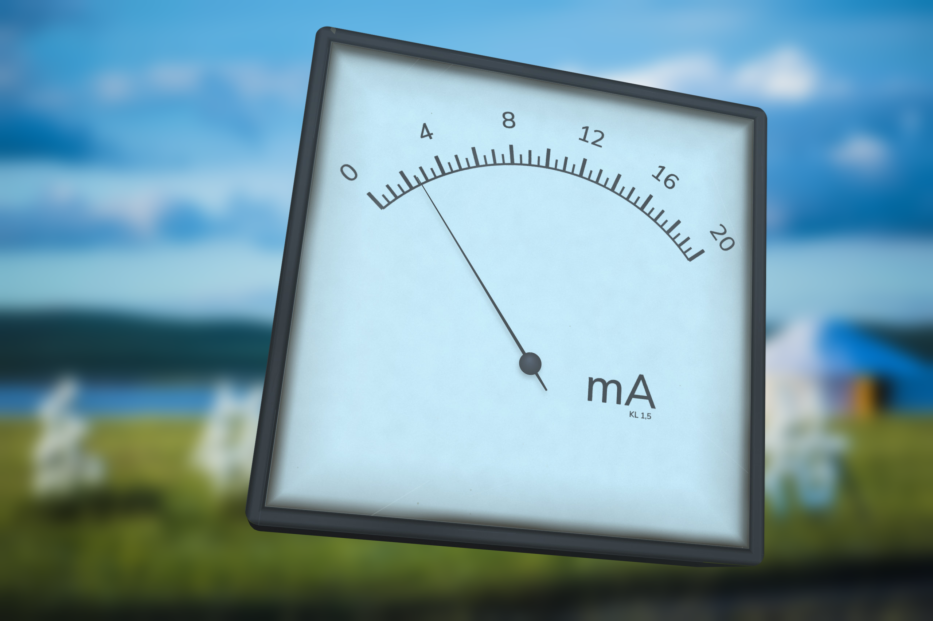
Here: 2.5 mA
